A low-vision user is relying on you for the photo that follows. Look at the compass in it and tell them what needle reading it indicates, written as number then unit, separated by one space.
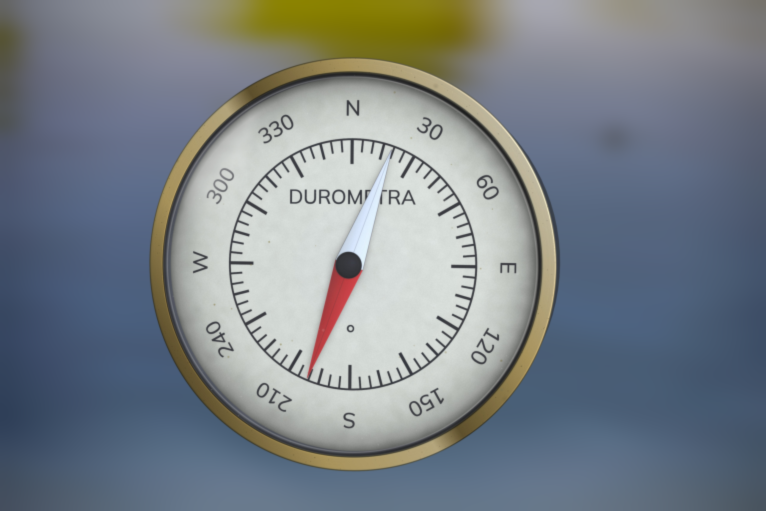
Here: 200 °
